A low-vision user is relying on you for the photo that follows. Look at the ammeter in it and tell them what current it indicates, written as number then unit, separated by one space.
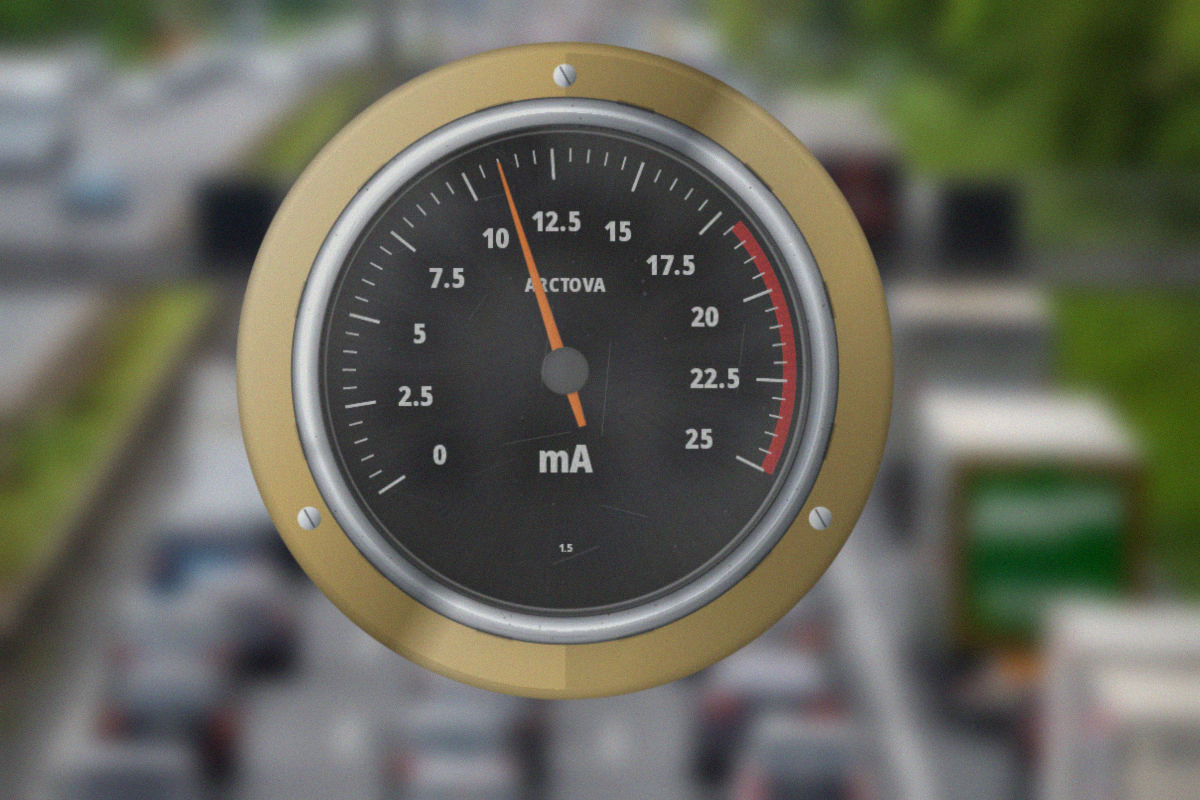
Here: 11 mA
